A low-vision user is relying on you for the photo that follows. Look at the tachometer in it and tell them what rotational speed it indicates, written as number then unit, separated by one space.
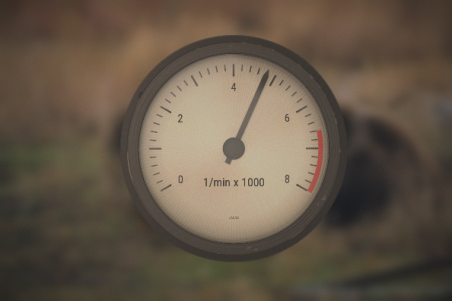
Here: 4800 rpm
